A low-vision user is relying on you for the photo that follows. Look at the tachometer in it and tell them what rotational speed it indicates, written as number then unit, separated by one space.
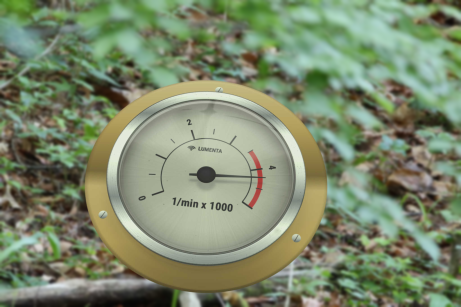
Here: 4250 rpm
